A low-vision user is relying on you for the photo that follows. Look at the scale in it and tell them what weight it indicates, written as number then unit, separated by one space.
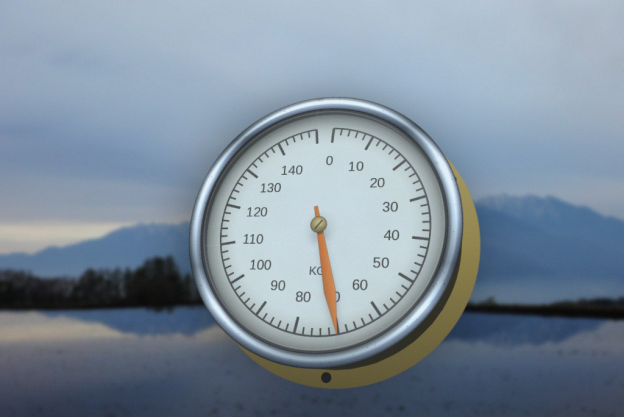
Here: 70 kg
